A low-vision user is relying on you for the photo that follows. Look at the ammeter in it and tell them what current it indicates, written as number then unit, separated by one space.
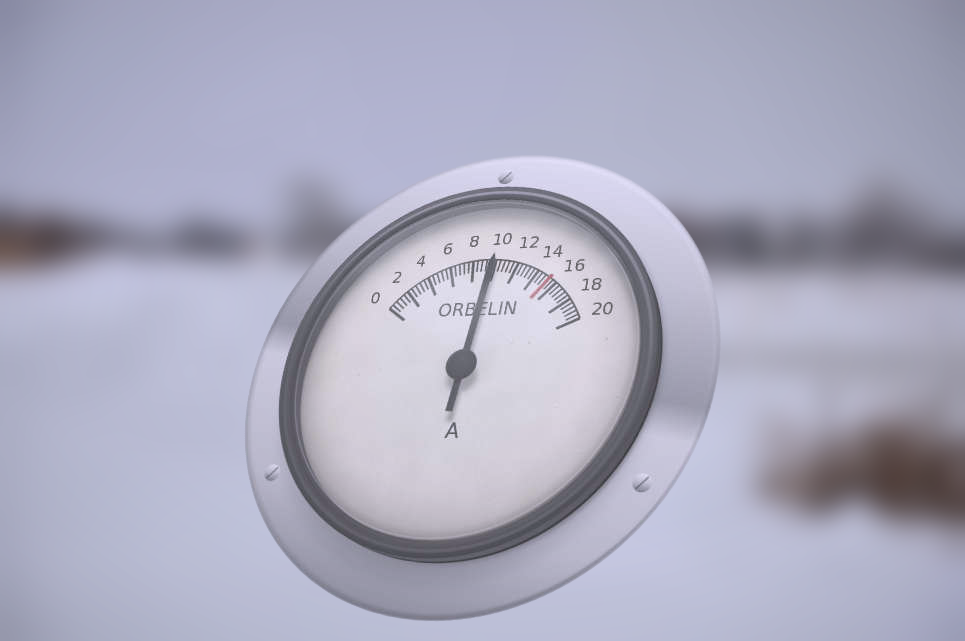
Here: 10 A
